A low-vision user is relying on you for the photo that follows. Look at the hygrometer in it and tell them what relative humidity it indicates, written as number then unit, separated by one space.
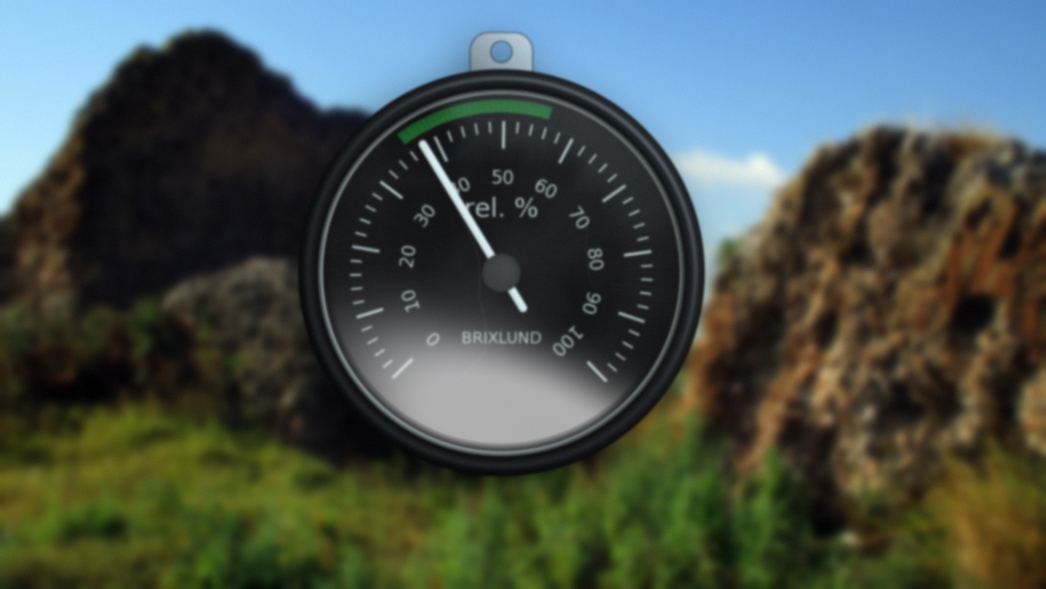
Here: 38 %
